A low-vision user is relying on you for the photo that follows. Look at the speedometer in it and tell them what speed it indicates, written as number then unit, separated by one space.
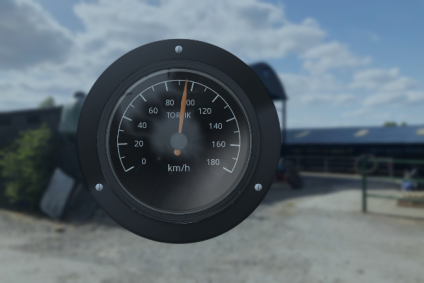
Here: 95 km/h
